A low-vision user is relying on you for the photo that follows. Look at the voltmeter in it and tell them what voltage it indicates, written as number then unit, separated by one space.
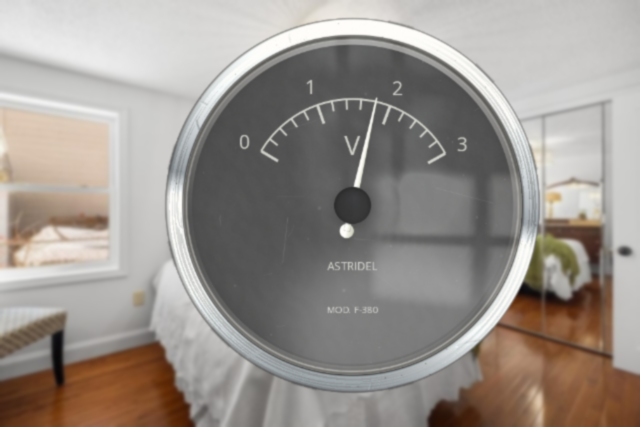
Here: 1.8 V
